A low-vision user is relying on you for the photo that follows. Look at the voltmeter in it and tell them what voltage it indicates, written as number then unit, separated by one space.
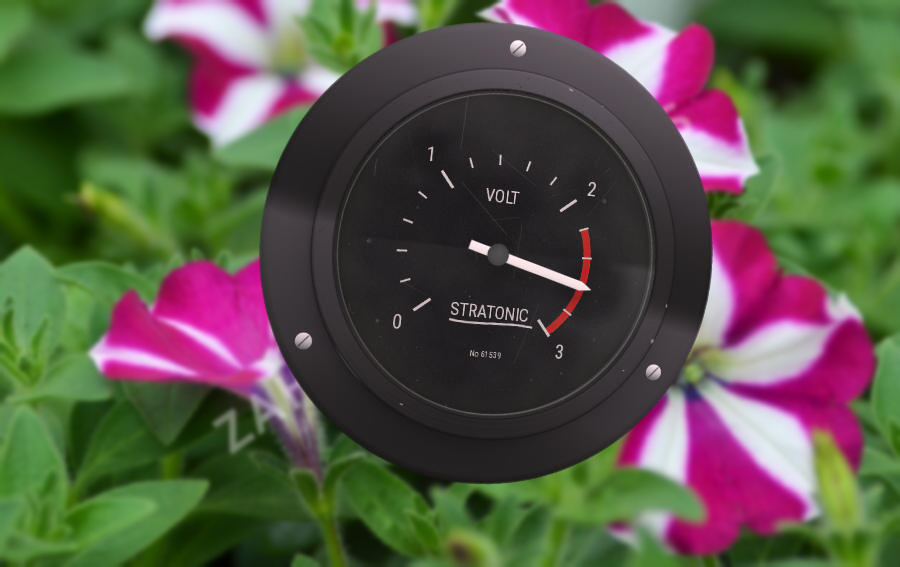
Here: 2.6 V
